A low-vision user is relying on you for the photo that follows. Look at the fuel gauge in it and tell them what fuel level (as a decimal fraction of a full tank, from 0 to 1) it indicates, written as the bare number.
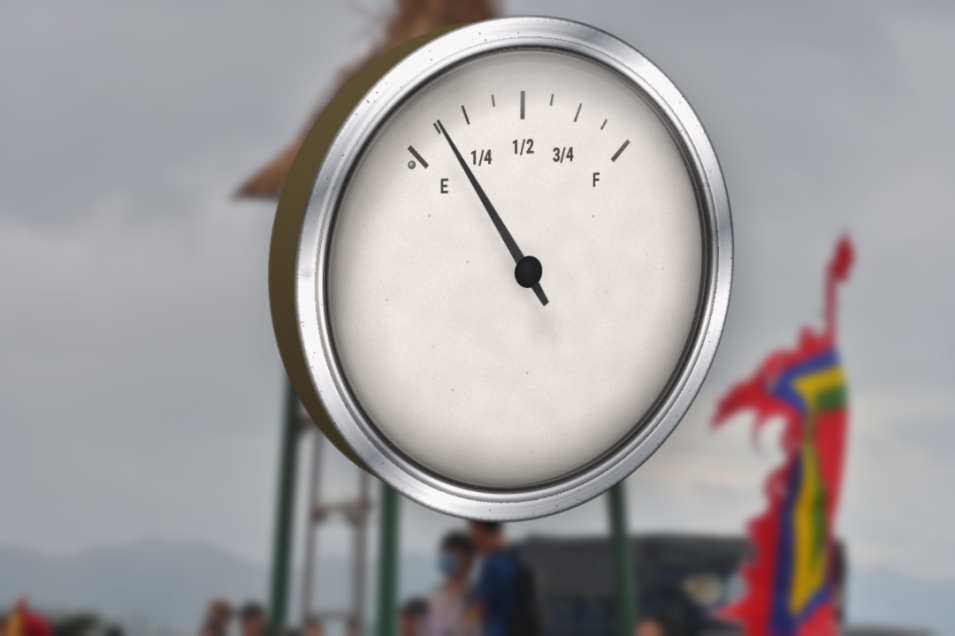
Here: 0.125
